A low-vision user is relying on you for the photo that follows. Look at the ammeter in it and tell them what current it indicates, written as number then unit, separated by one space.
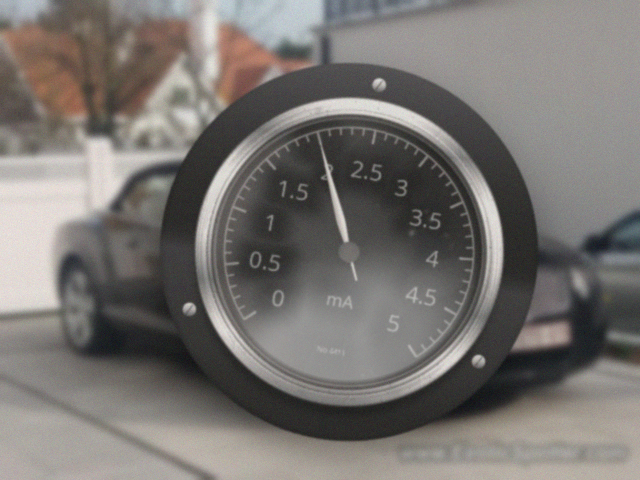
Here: 2 mA
